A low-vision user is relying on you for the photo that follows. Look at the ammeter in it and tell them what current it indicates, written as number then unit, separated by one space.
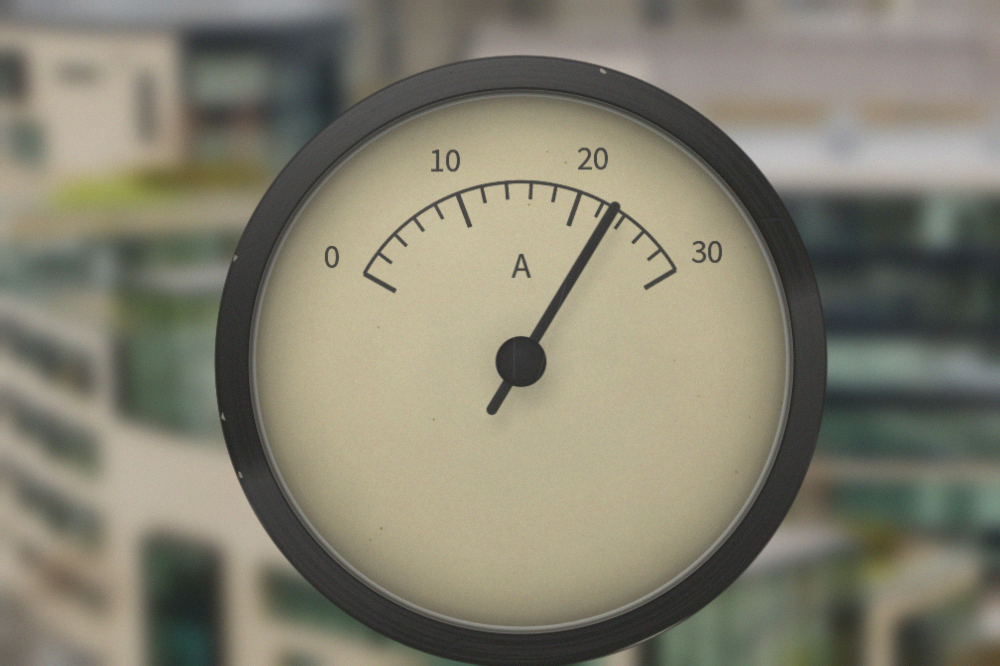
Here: 23 A
